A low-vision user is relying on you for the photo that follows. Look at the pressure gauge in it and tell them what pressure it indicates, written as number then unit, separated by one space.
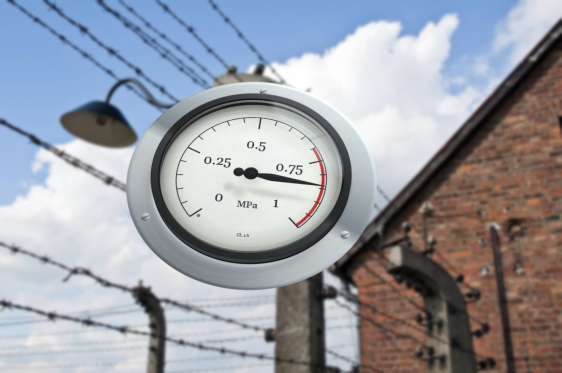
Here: 0.85 MPa
